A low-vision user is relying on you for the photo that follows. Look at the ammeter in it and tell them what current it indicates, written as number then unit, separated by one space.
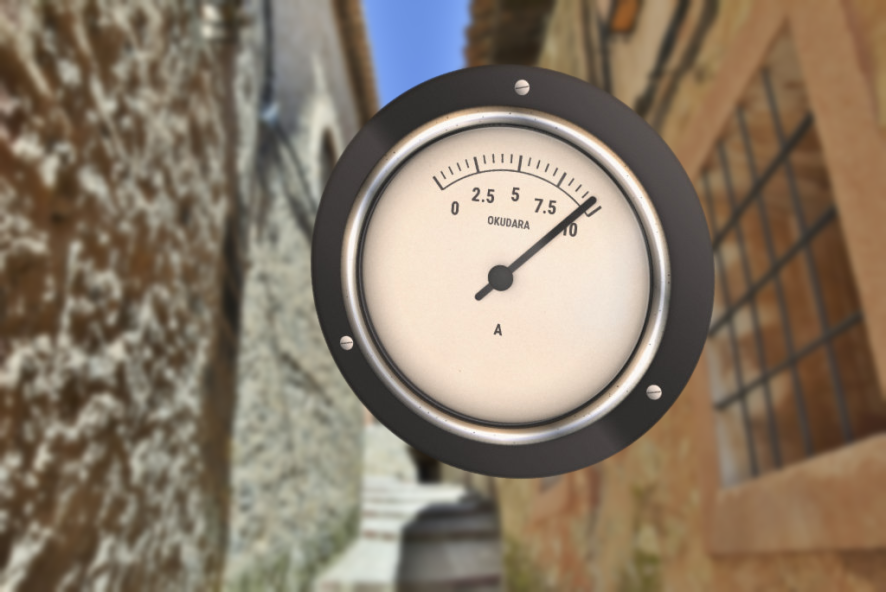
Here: 9.5 A
